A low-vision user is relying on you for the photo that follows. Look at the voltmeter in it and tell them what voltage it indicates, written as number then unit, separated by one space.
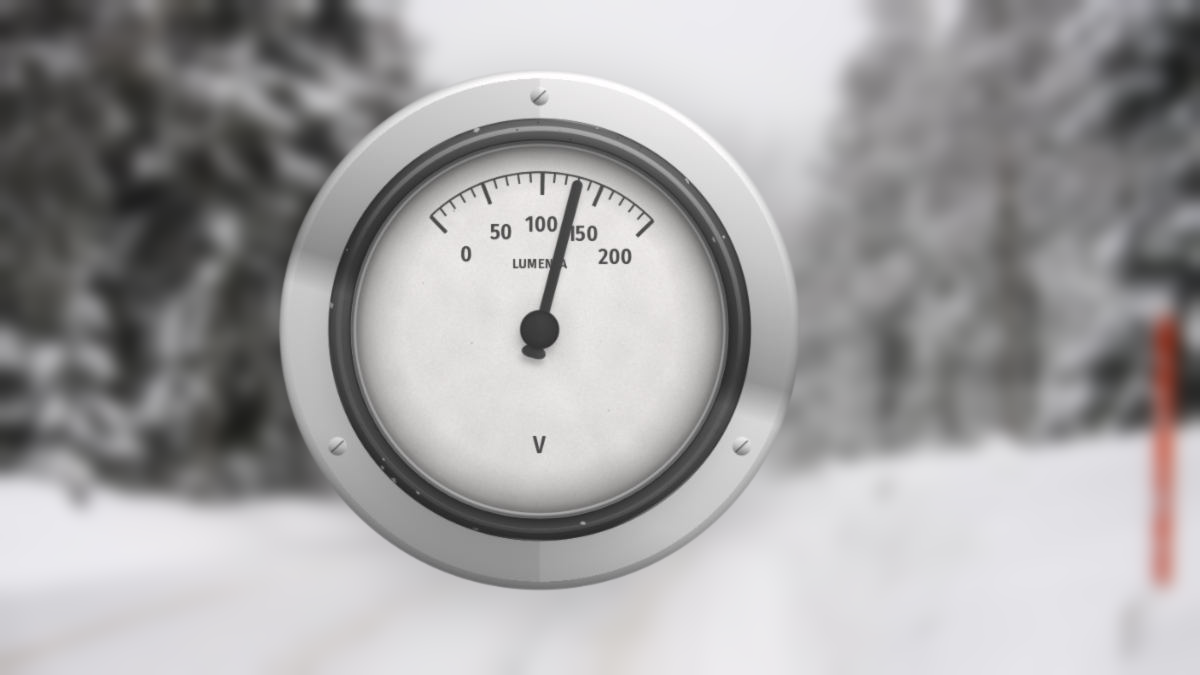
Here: 130 V
